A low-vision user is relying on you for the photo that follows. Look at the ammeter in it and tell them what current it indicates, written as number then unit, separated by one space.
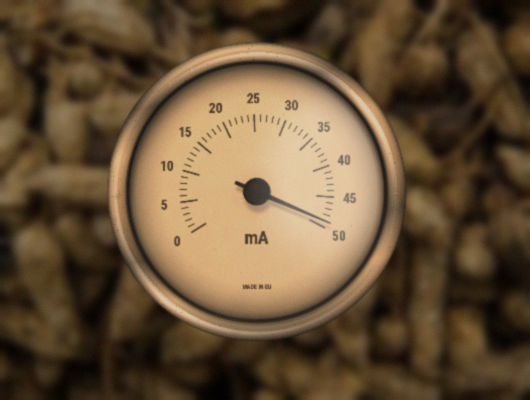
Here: 49 mA
